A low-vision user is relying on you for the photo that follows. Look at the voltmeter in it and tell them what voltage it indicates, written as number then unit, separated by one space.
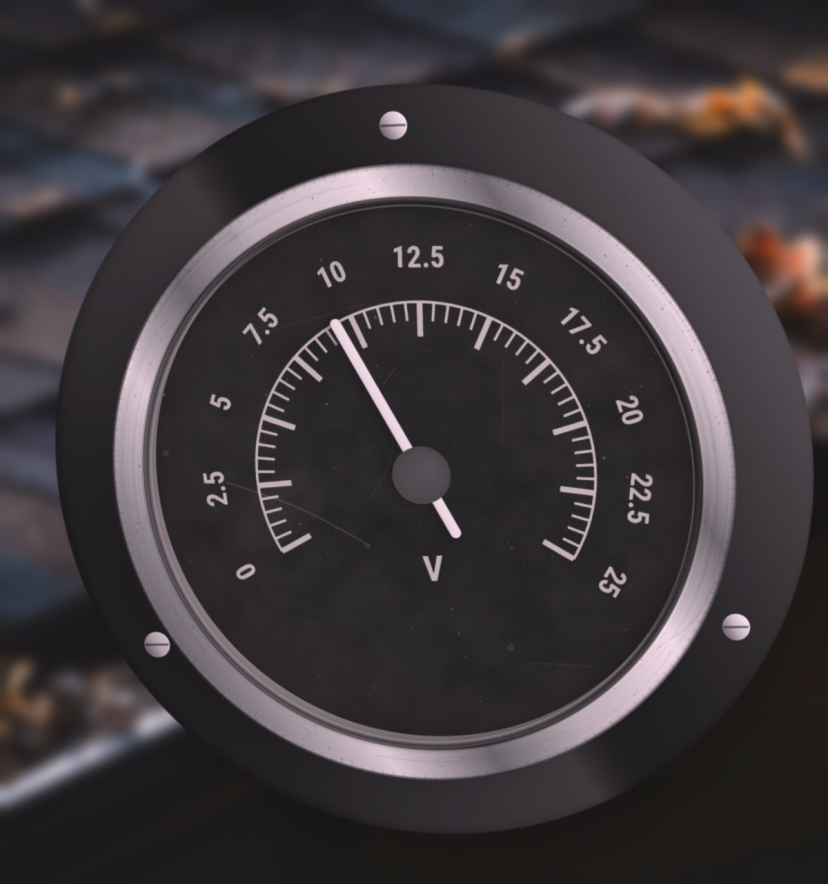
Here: 9.5 V
